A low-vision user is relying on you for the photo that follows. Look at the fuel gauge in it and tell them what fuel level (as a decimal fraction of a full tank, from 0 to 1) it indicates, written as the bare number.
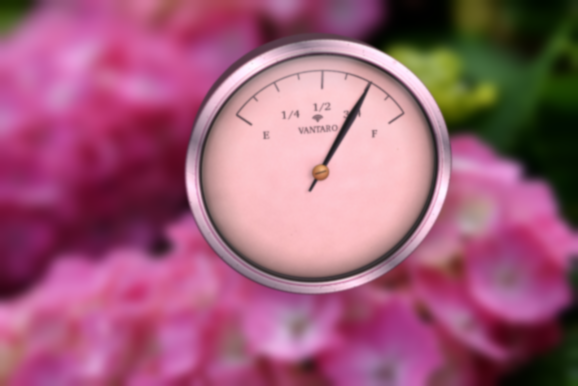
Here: 0.75
